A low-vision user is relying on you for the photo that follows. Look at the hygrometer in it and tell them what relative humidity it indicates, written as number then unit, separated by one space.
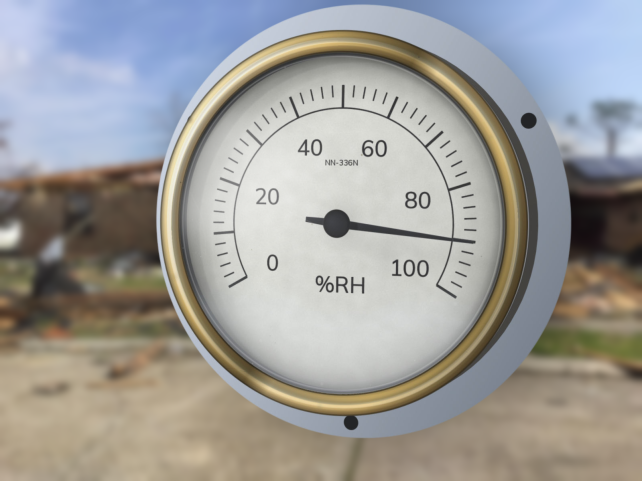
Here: 90 %
